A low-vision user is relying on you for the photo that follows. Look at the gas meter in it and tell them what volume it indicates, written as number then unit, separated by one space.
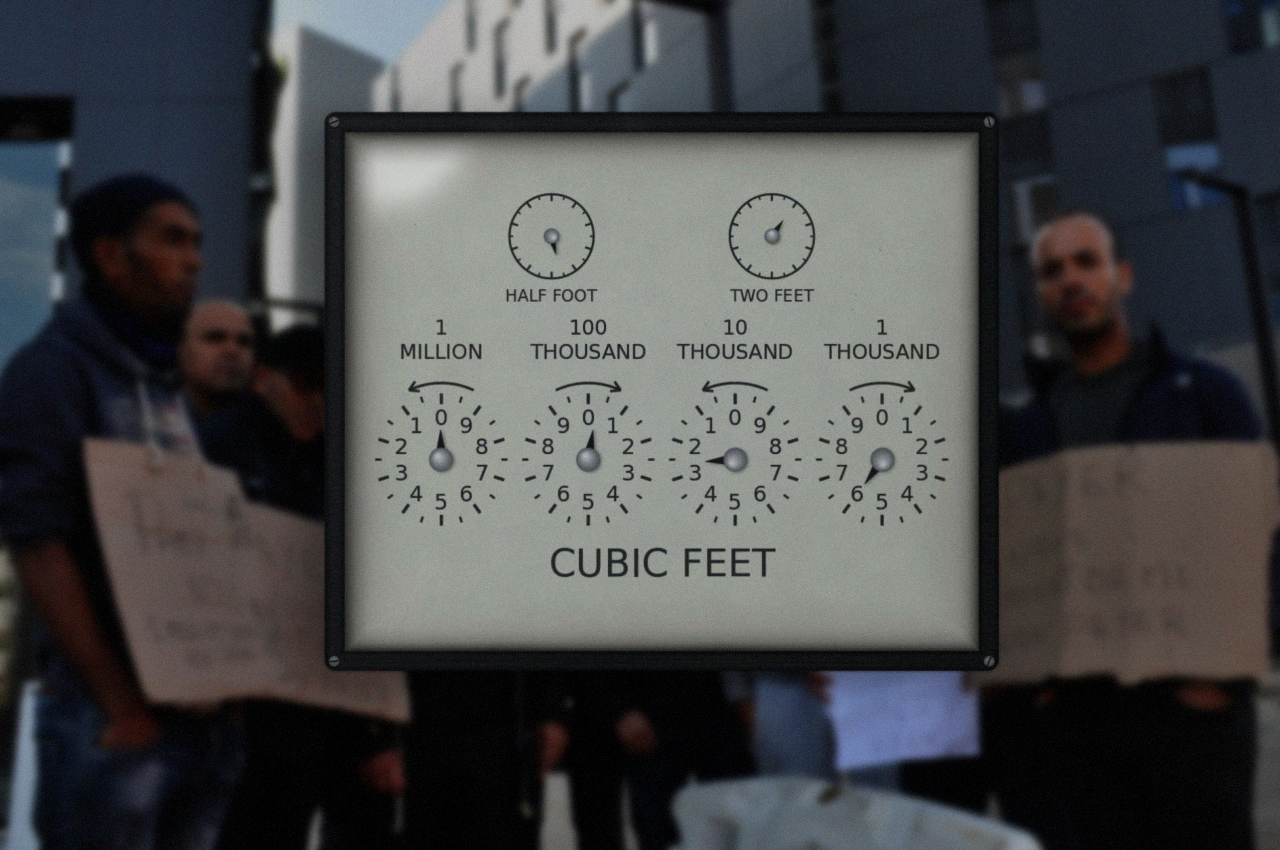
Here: 2600 ft³
